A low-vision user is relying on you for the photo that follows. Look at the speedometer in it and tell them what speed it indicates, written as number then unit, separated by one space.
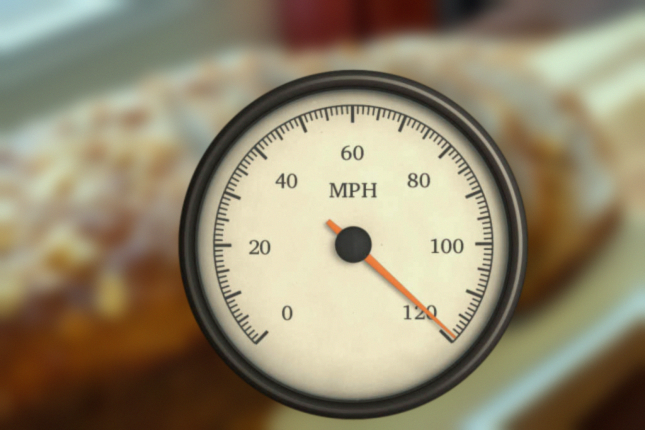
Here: 119 mph
